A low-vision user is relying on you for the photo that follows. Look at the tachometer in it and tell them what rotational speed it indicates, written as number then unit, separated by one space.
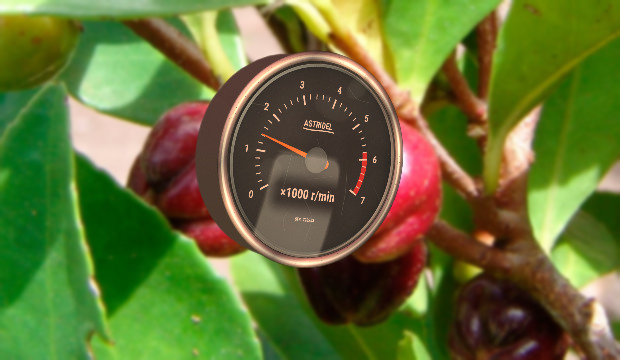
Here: 1400 rpm
